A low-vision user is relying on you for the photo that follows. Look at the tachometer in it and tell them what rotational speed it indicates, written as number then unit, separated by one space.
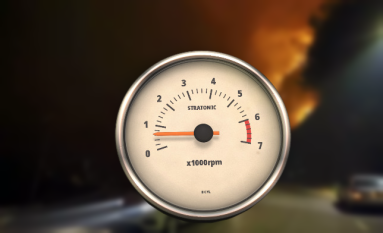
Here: 600 rpm
